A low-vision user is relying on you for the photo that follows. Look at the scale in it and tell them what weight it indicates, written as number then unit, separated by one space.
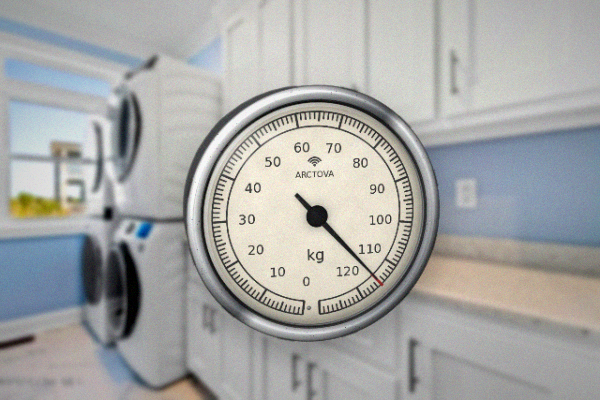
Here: 115 kg
